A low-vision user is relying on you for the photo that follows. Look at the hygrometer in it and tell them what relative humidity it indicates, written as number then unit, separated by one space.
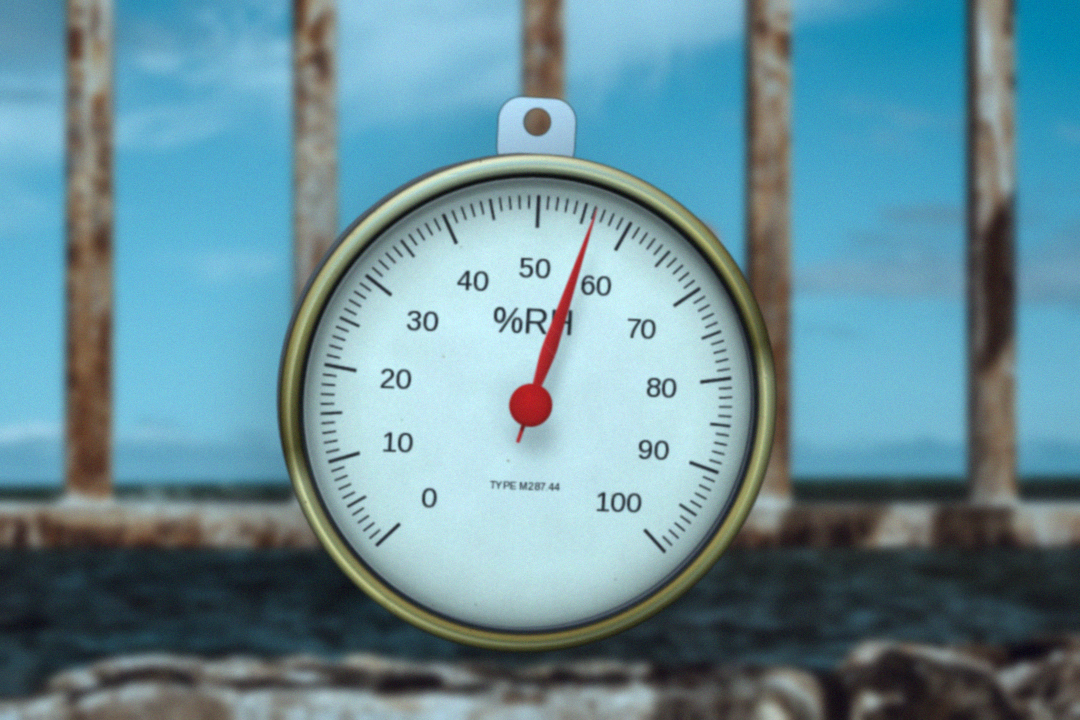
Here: 56 %
